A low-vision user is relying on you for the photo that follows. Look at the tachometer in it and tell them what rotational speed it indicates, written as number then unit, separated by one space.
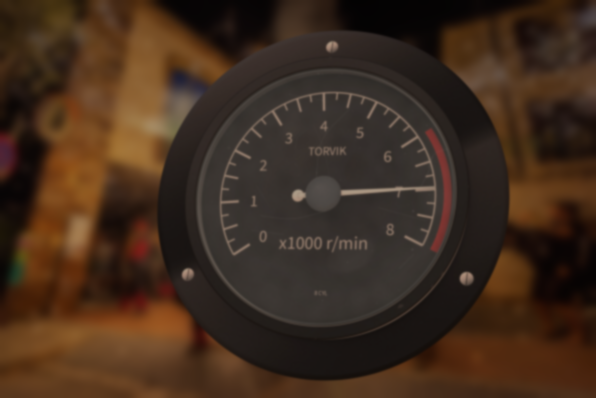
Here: 7000 rpm
